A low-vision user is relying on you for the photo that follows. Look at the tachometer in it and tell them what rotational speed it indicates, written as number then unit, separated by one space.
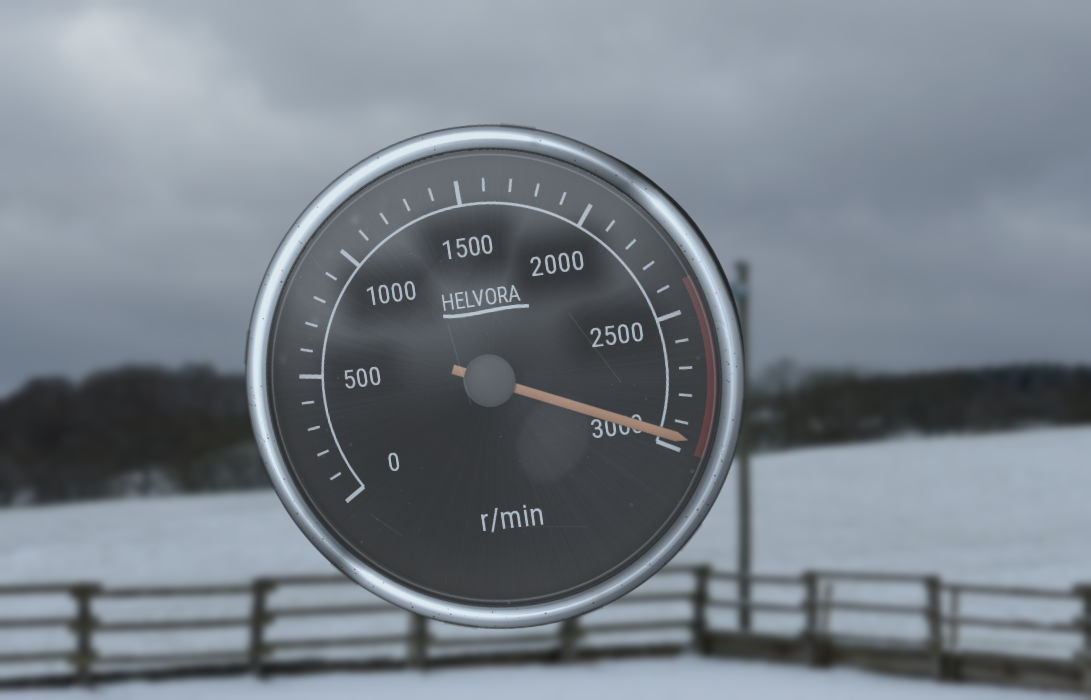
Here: 2950 rpm
